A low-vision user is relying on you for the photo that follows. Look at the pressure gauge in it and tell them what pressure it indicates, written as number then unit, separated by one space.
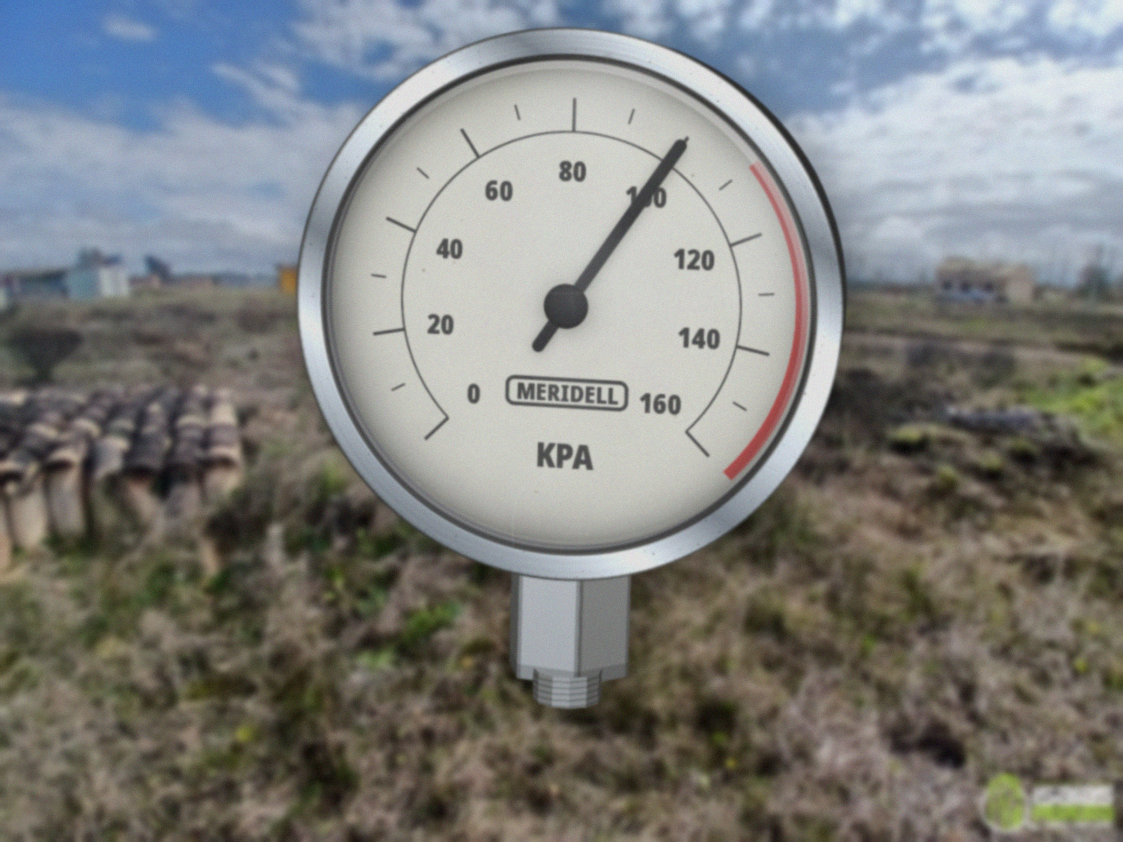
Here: 100 kPa
